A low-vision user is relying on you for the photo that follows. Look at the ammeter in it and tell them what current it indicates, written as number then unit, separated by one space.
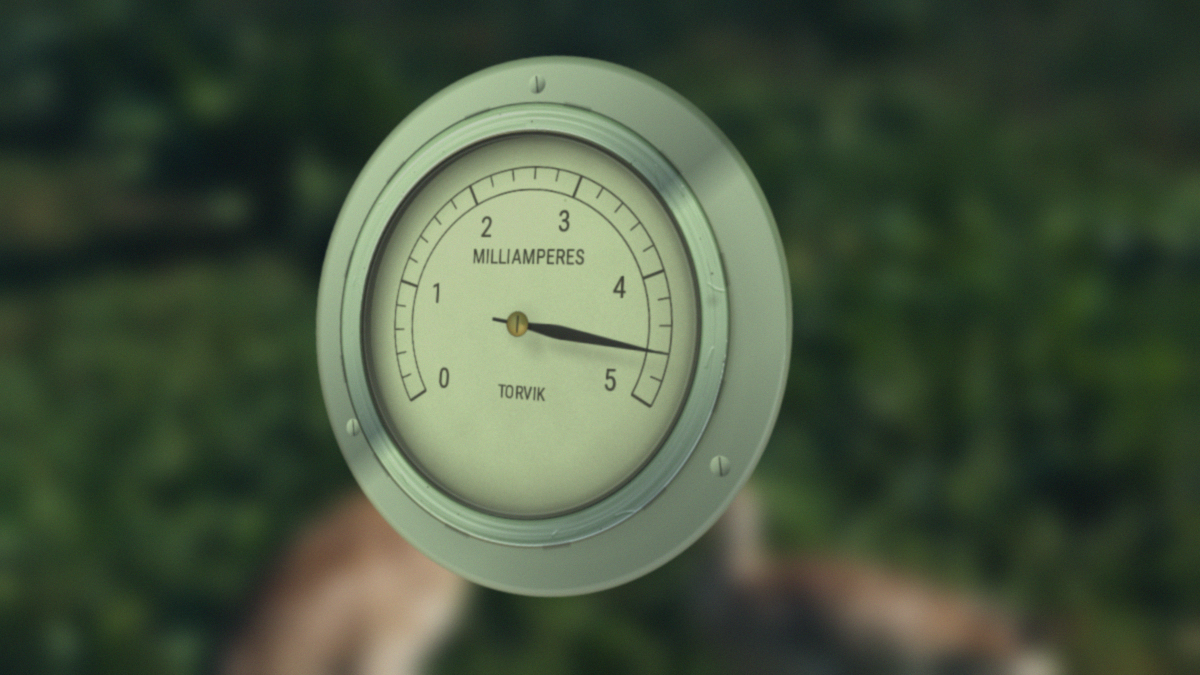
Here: 4.6 mA
